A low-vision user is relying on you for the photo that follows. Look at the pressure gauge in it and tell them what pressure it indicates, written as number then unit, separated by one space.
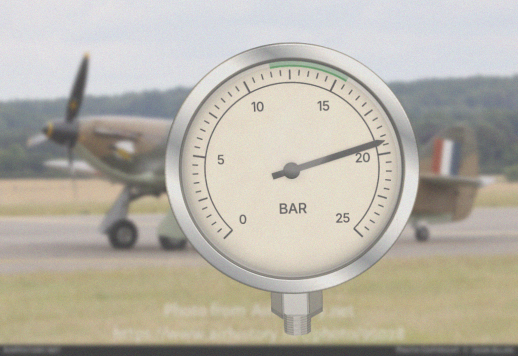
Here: 19.25 bar
